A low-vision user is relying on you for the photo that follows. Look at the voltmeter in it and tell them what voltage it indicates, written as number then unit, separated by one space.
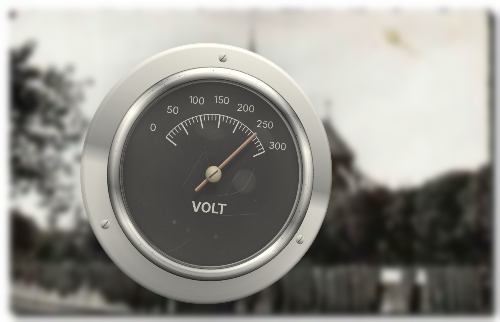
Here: 250 V
